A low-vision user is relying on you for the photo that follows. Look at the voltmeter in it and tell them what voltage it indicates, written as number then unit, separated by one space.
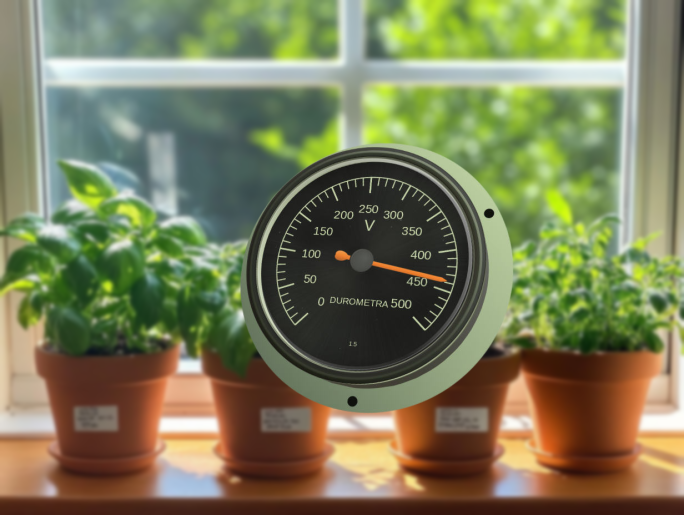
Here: 440 V
